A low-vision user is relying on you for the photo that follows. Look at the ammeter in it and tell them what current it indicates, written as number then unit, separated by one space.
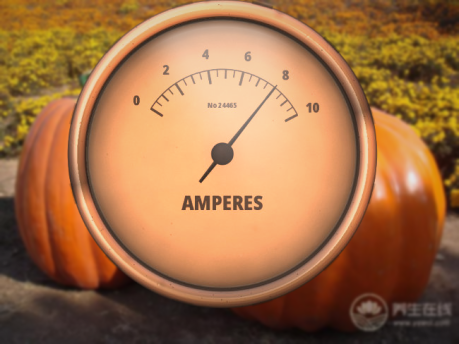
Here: 8 A
